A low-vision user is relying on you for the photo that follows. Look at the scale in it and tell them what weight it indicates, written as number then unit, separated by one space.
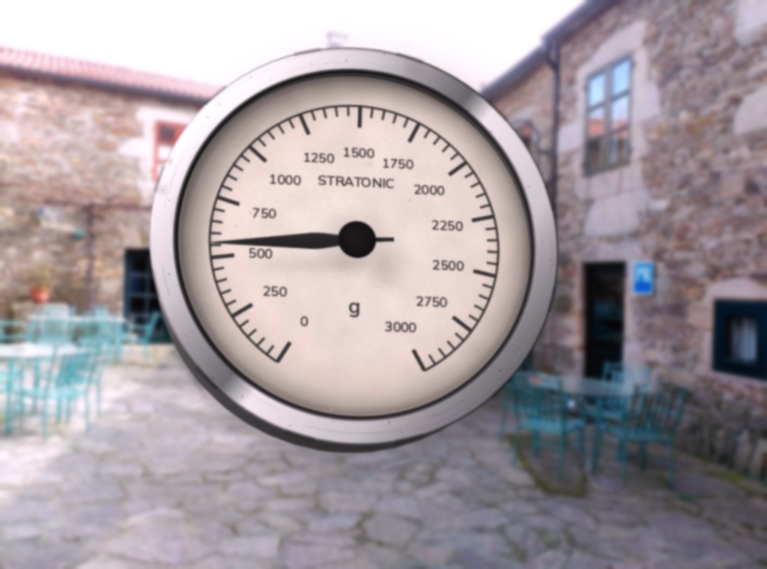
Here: 550 g
